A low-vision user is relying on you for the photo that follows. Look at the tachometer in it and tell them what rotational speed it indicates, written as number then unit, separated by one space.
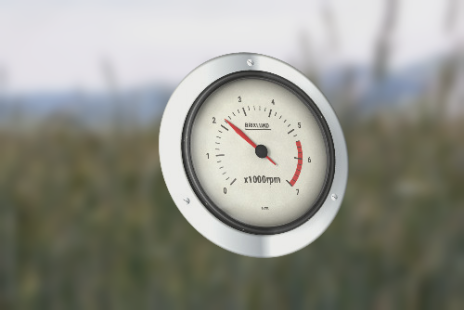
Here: 2200 rpm
